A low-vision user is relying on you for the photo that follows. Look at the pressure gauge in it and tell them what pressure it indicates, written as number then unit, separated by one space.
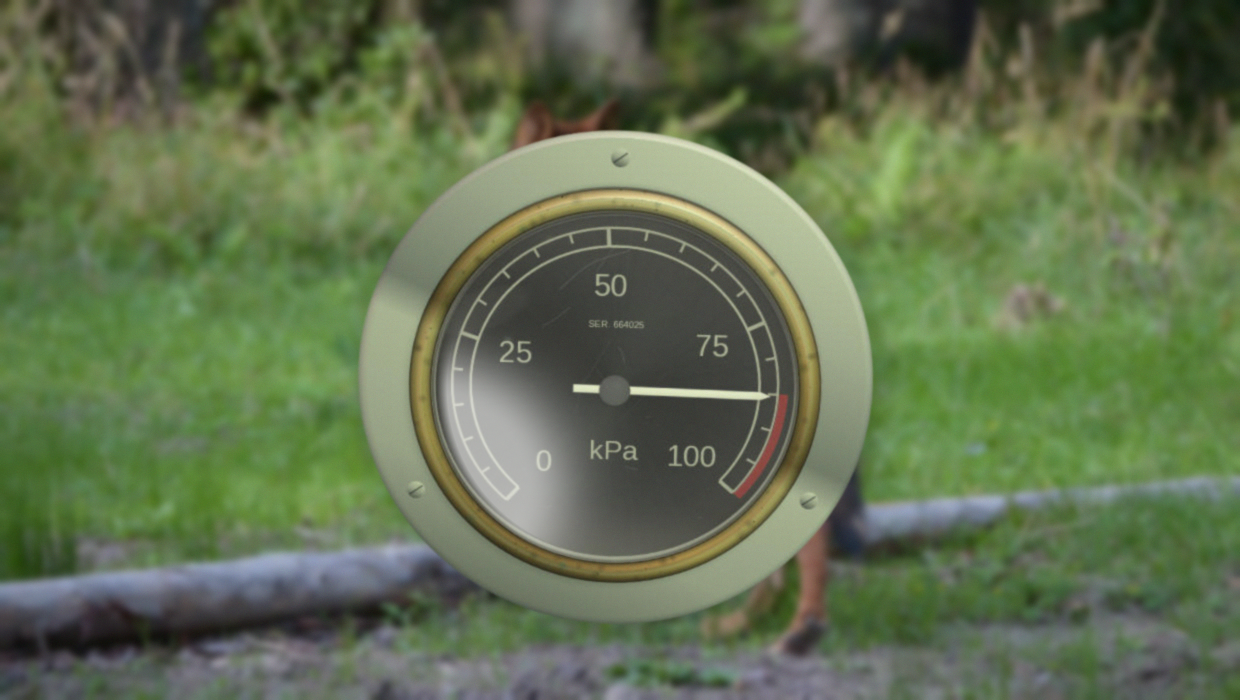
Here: 85 kPa
